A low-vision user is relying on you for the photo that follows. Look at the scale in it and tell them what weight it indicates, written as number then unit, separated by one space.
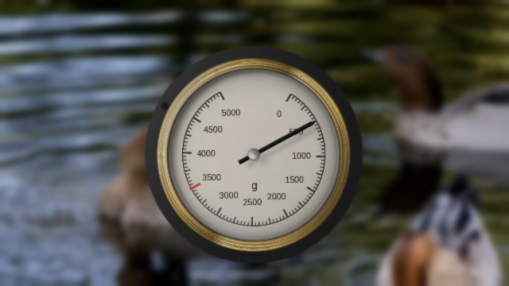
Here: 500 g
